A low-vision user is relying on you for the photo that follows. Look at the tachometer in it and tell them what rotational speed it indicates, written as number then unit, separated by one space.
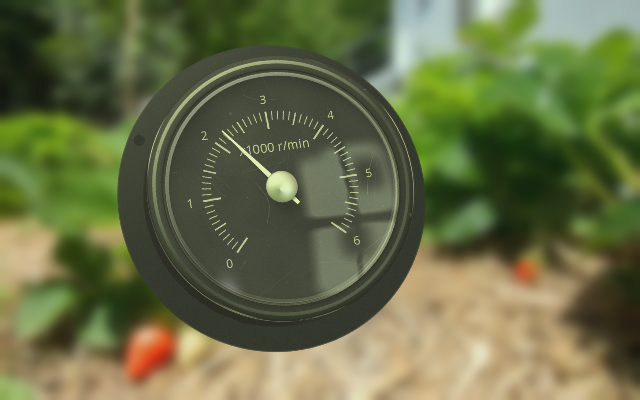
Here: 2200 rpm
